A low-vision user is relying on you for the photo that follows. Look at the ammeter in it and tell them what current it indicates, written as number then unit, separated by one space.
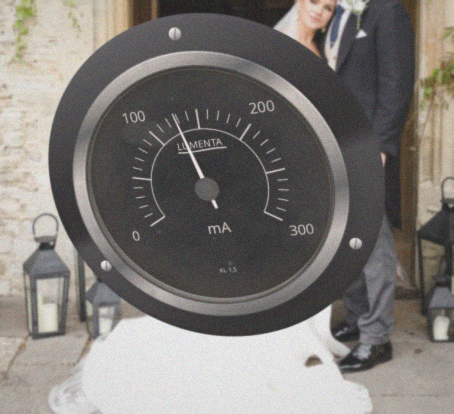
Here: 130 mA
